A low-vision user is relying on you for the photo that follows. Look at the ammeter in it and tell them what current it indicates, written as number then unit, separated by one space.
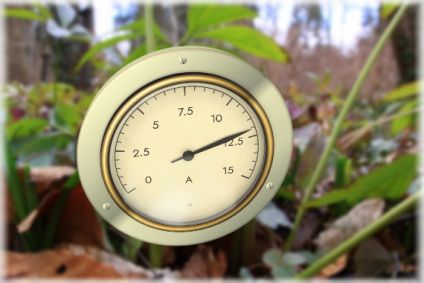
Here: 12 A
